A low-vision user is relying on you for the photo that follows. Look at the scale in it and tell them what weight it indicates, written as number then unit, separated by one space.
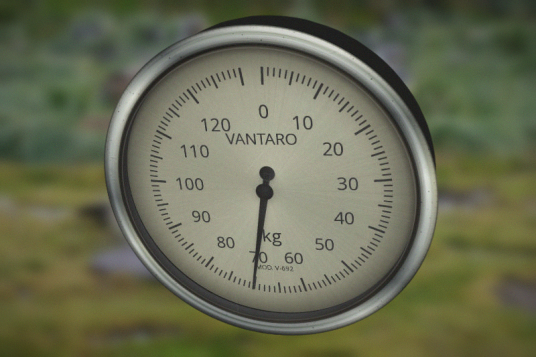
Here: 70 kg
